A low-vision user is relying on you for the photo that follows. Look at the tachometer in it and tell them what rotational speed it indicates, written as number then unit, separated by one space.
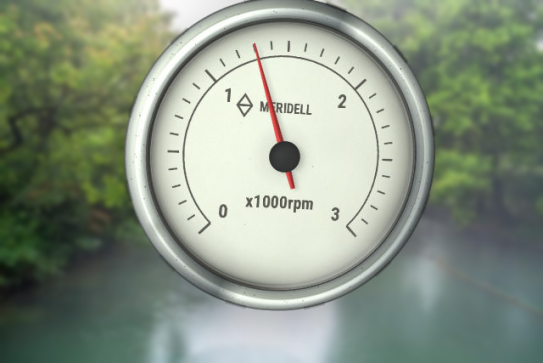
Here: 1300 rpm
